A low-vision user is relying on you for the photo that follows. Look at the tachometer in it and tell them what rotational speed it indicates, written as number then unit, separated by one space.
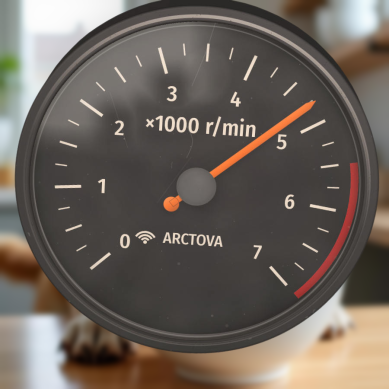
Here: 4750 rpm
